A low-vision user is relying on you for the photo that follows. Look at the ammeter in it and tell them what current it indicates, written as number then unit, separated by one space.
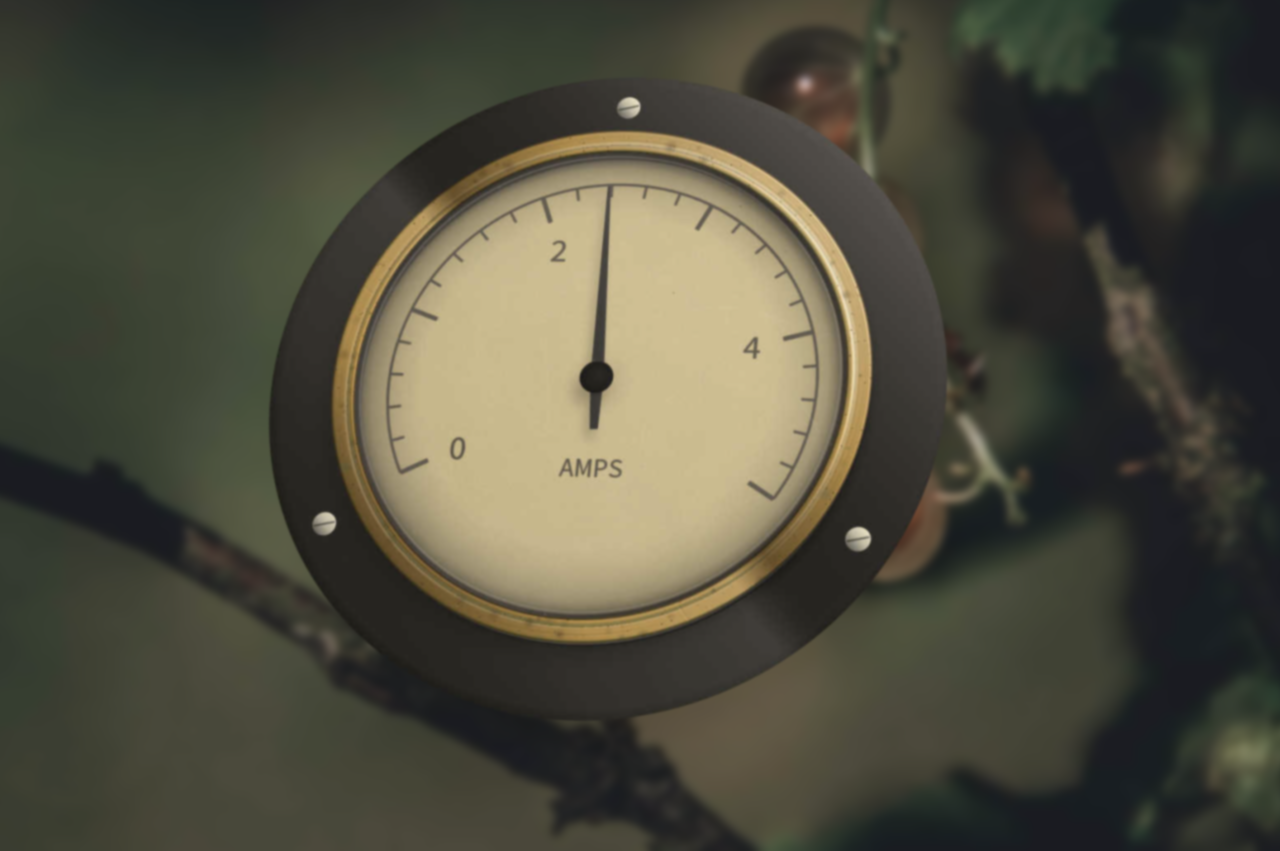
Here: 2.4 A
